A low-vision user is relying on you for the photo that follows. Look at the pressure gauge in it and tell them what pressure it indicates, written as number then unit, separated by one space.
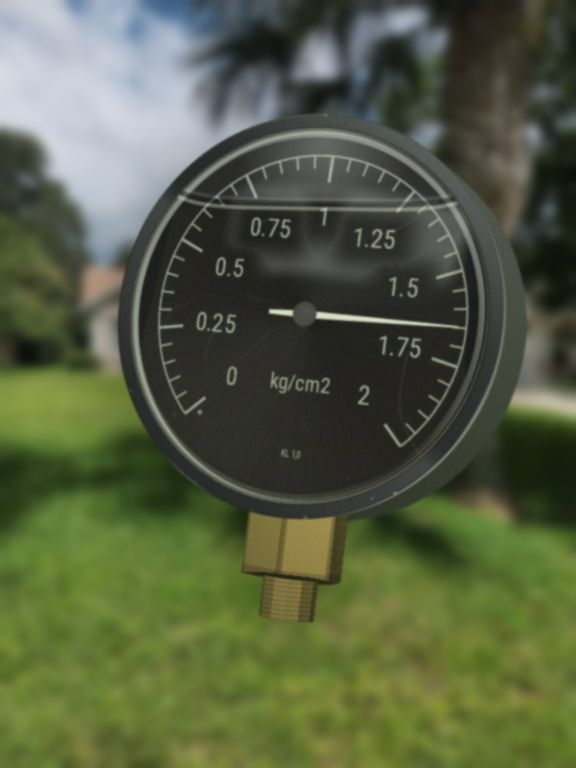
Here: 1.65 kg/cm²
